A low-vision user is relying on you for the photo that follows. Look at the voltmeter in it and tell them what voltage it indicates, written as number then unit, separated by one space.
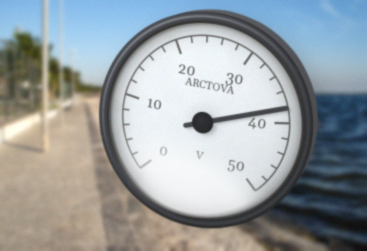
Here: 38 V
